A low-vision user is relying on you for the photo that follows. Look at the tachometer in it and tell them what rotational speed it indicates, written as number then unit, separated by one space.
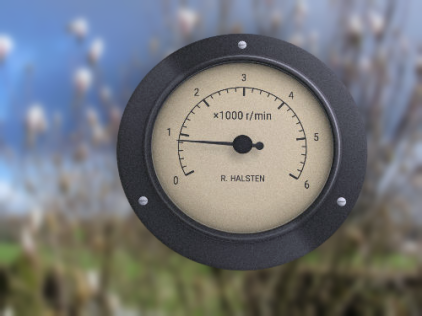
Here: 800 rpm
